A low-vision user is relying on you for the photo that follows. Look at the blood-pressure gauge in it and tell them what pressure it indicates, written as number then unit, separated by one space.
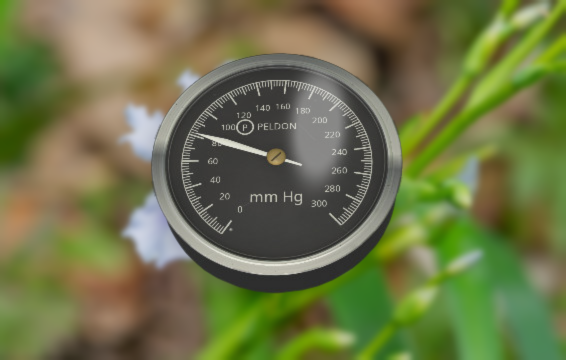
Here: 80 mmHg
